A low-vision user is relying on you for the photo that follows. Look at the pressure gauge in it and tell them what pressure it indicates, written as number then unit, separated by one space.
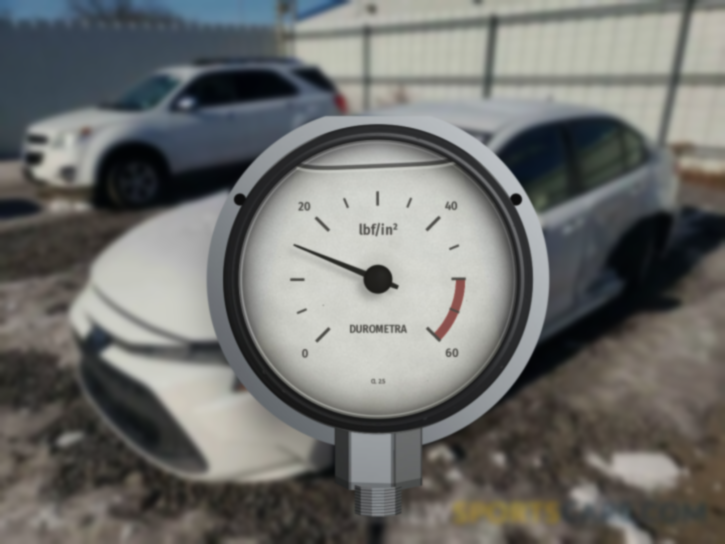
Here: 15 psi
